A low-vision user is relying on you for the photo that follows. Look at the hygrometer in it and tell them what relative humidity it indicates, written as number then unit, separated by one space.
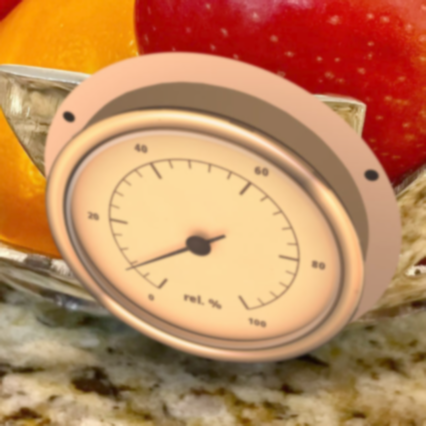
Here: 8 %
